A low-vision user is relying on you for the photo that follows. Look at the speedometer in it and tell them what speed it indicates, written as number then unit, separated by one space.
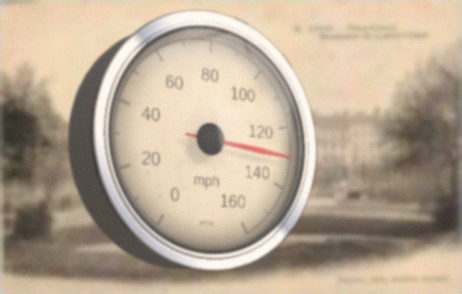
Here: 130 mph
